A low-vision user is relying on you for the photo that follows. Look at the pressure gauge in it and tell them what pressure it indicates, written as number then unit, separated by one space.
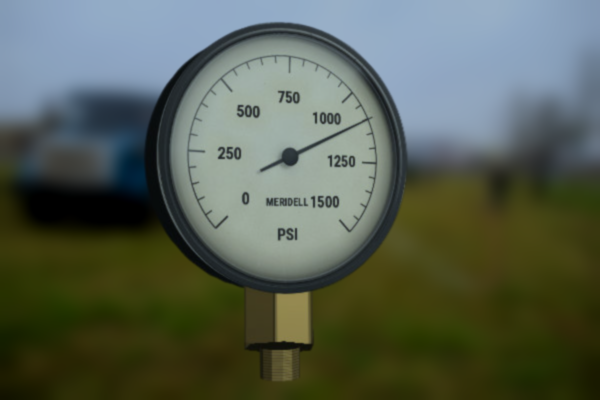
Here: 1100 psi
